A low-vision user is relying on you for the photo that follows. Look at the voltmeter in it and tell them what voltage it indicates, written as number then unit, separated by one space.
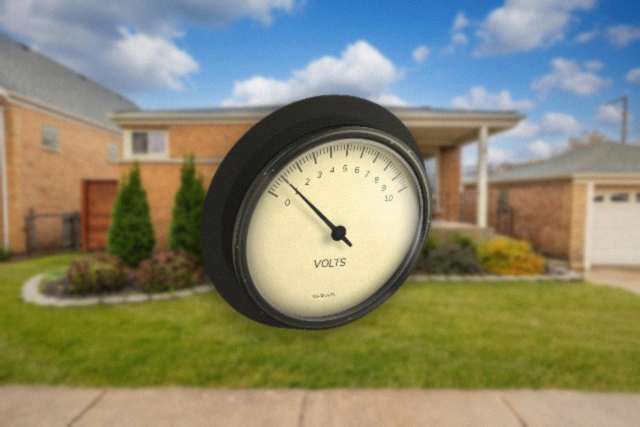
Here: 1 V
